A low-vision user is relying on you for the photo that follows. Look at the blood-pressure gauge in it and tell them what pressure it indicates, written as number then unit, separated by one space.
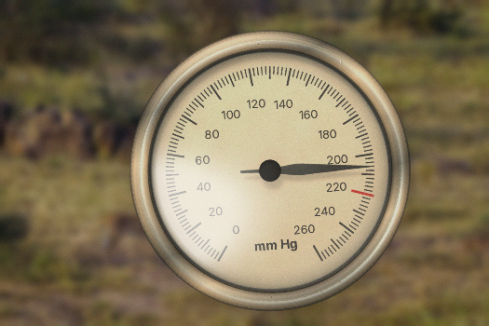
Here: 206 mmHg
